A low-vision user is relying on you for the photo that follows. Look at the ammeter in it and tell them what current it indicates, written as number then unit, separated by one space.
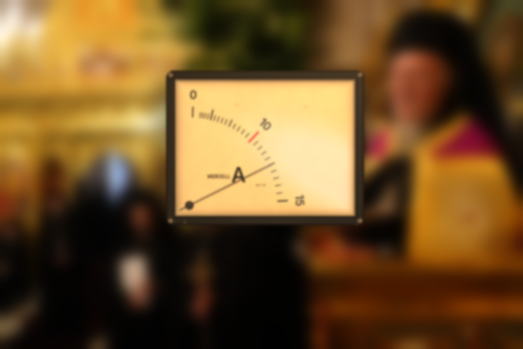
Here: 12.5 A
